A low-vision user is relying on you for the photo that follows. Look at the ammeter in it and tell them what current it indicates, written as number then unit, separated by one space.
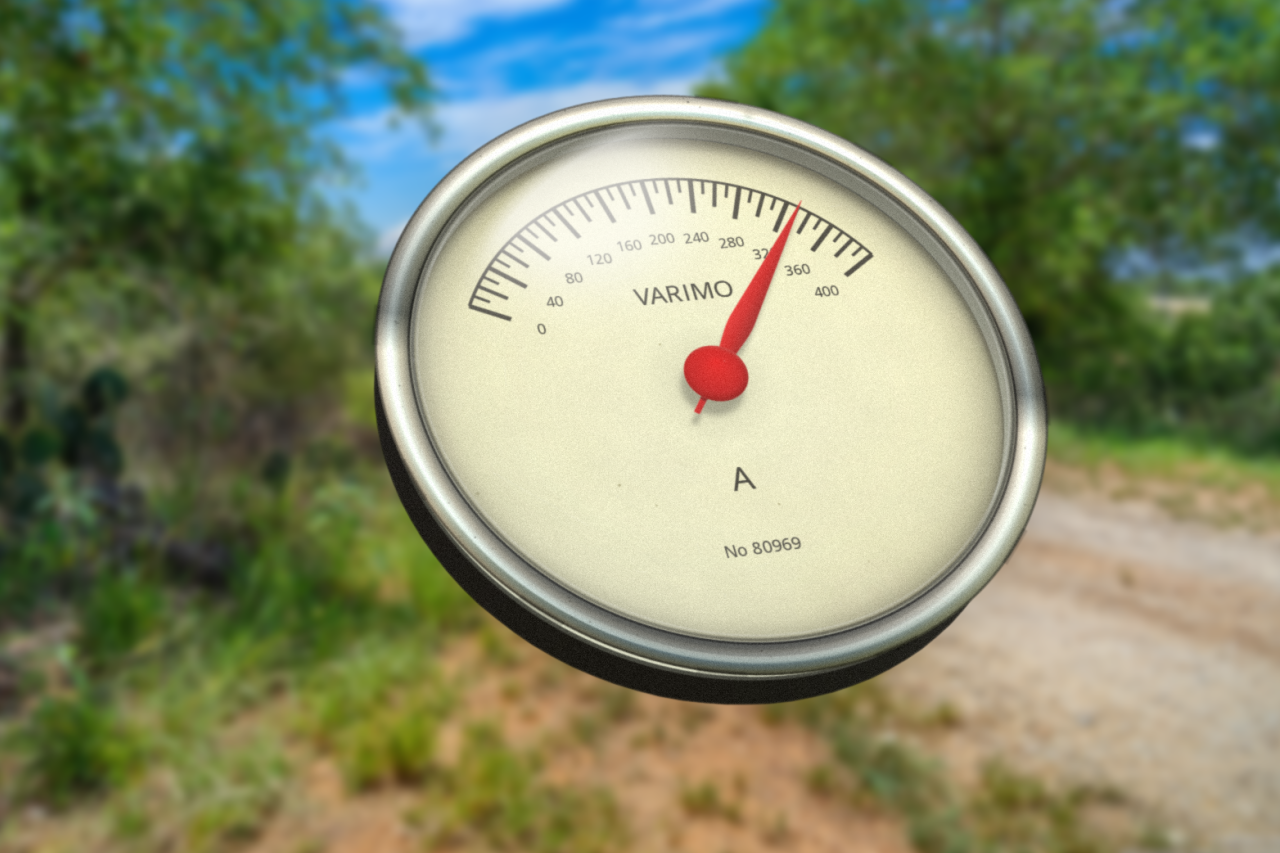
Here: 330 A
